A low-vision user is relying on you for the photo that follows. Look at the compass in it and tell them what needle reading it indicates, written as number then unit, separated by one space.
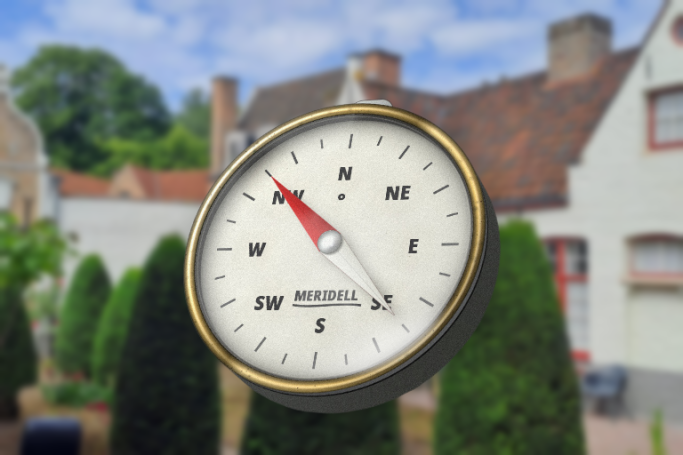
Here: 315 °
